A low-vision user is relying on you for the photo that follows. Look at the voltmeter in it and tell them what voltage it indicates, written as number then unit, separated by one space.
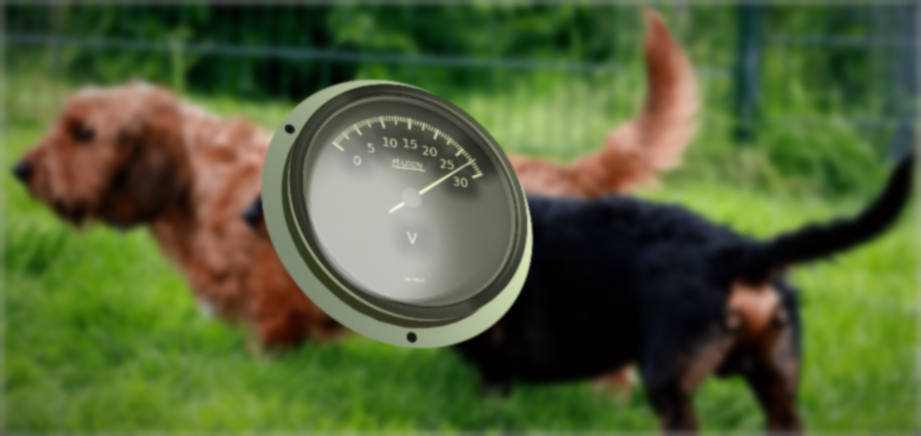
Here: 27.5 V
